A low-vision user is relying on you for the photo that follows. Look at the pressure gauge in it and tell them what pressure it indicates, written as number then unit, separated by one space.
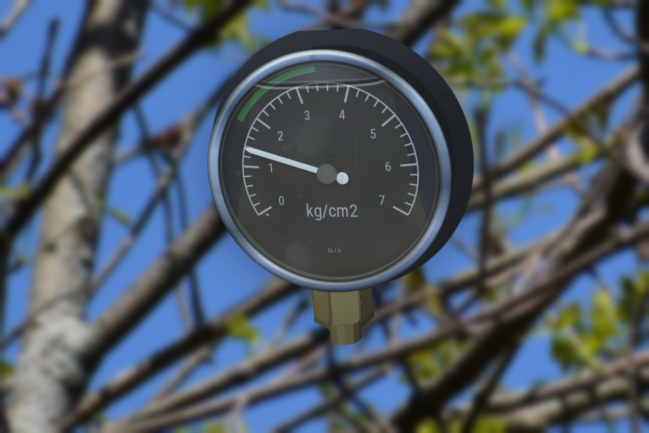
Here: 1.4 kg/cm²
